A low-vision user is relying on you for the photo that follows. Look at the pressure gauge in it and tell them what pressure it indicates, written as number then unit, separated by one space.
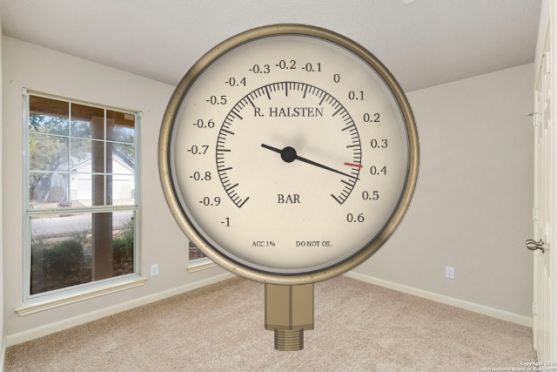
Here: 0.46 bar
